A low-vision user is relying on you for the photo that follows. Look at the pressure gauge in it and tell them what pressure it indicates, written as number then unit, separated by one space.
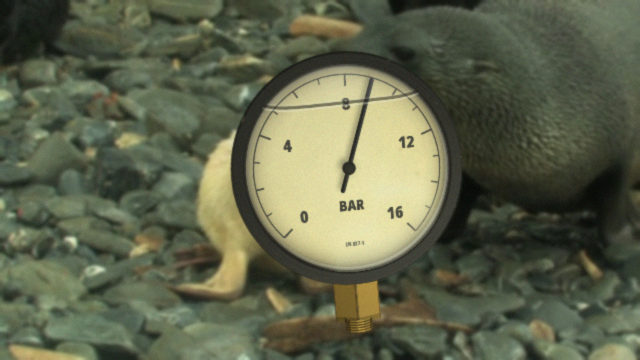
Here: 9 bar
